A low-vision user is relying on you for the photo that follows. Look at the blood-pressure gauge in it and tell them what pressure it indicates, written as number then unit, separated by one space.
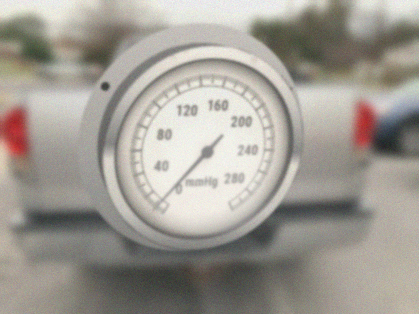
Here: 10 mmHg
